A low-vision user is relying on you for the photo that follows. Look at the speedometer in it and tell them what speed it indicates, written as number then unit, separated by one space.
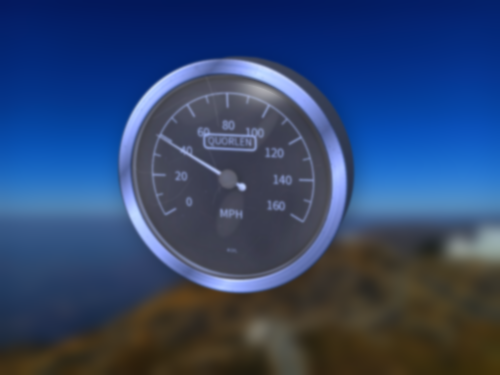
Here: 40 mph
